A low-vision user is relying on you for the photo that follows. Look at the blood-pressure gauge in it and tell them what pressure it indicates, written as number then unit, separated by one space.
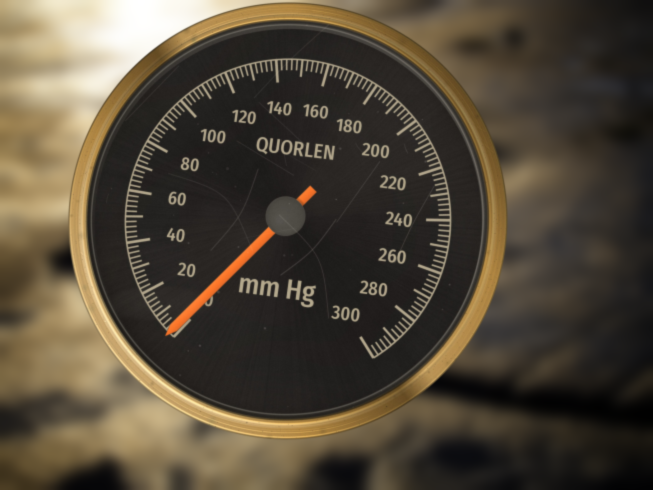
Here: 2 mmHg
